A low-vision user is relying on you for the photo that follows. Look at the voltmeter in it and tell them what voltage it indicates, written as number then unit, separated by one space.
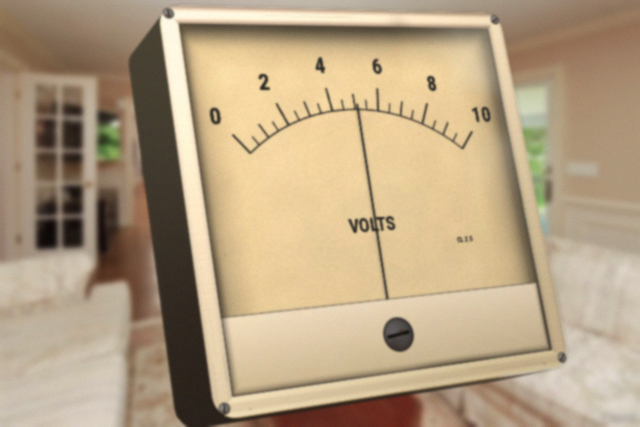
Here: 5 V
